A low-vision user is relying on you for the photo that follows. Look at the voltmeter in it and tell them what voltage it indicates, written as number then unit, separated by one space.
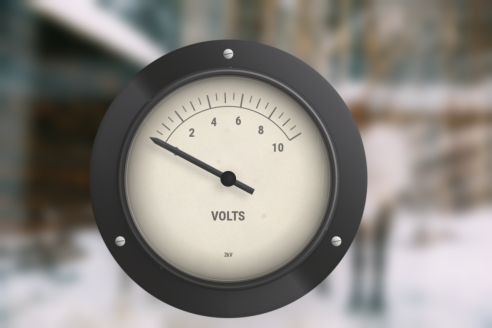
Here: 0 V
